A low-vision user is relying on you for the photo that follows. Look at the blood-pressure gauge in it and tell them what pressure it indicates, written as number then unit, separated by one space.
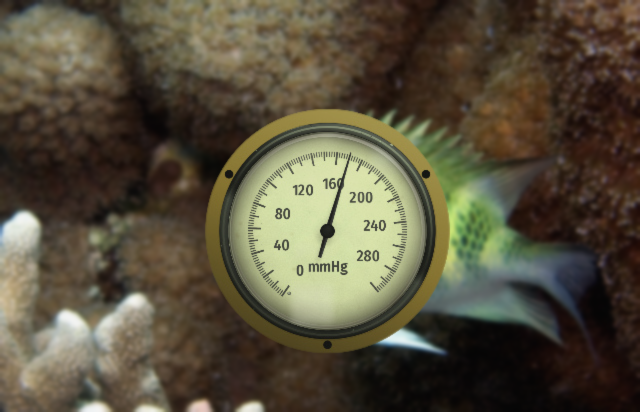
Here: 170 mmHg
